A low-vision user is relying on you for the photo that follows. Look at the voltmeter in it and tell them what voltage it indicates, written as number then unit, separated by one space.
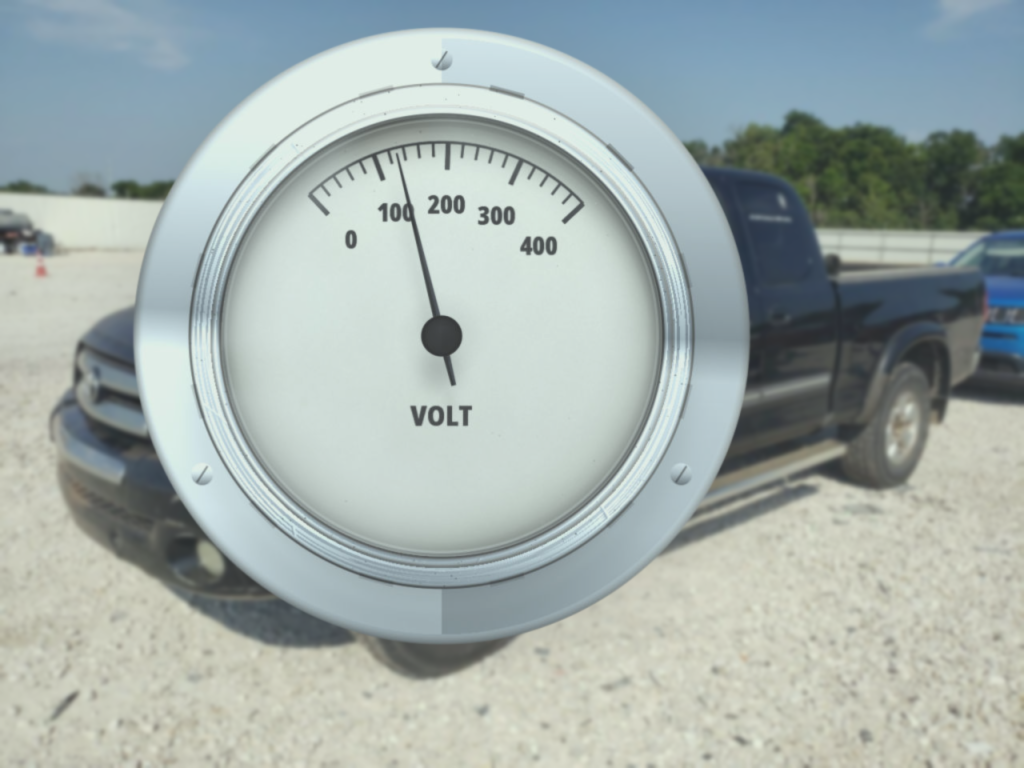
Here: 130 V
